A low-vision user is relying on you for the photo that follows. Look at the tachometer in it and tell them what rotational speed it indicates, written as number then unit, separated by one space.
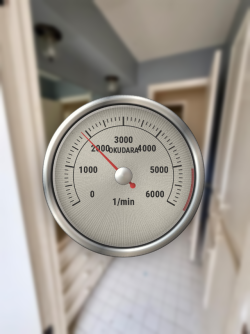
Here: 1900 rpm
